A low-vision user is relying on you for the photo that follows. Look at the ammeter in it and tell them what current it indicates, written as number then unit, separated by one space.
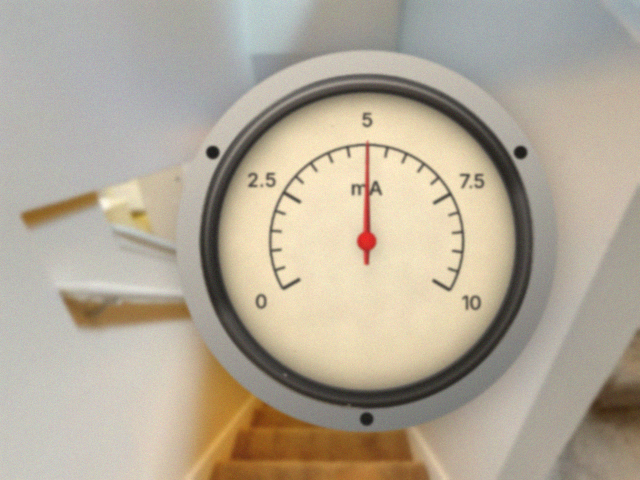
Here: 5 mA
